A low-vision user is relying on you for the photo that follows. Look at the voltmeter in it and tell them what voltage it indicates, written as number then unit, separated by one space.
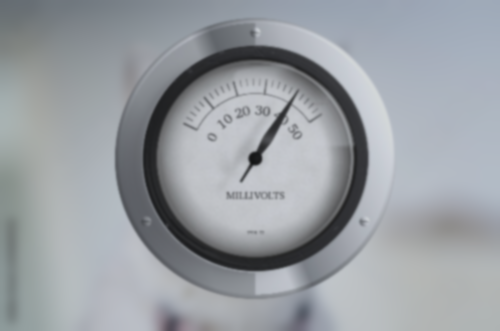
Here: 40 mV
